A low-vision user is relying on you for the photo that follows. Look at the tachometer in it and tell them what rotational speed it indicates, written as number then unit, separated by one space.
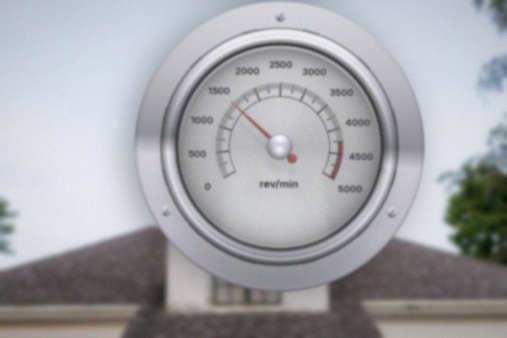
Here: 1500 rpm
